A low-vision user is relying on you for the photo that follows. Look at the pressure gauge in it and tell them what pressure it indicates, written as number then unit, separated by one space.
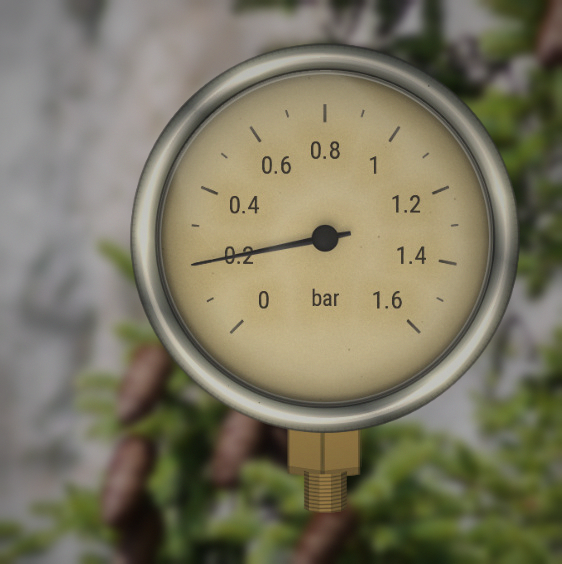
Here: 0.2 bar
